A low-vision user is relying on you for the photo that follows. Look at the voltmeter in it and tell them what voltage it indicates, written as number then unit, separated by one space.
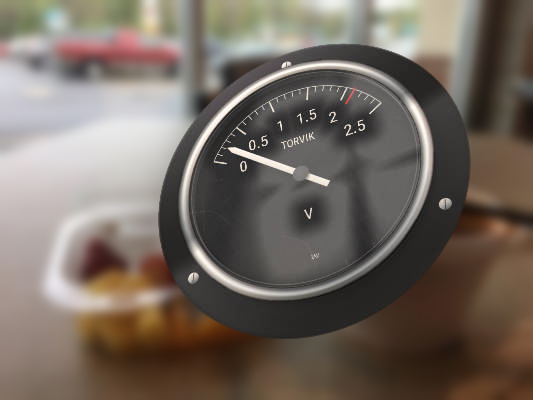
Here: 0.2 V
